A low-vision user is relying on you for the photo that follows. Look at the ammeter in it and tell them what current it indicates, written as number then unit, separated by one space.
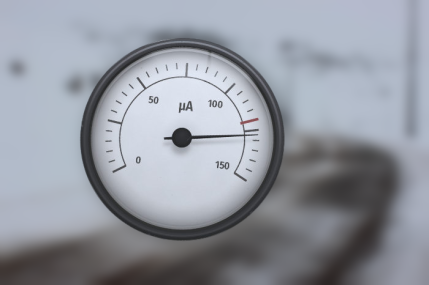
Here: 127.5 µA
